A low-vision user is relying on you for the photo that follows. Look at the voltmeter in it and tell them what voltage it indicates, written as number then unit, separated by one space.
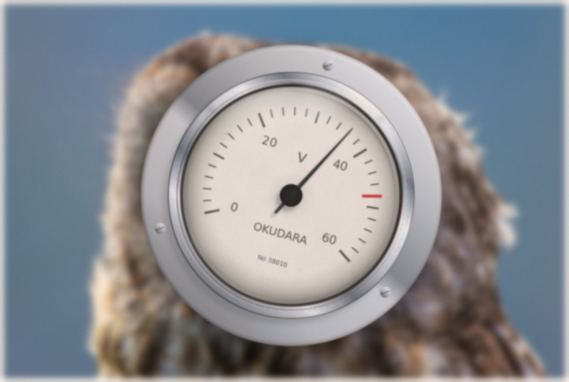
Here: 36 V
